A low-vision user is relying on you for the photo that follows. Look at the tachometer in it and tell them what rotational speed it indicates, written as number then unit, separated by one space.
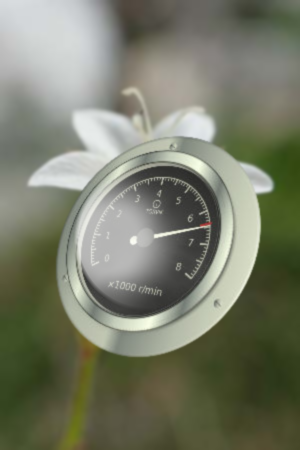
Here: 6500 rpm
